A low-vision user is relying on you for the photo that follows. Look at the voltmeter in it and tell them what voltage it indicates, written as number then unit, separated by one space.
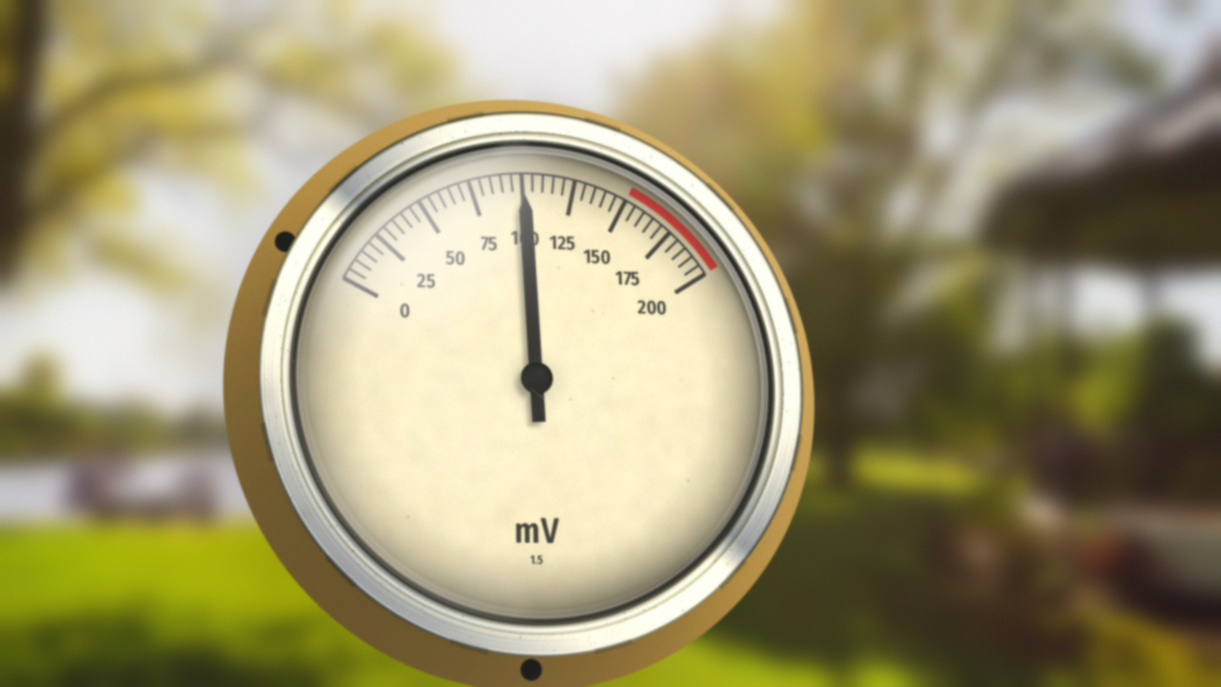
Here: 100 mV
